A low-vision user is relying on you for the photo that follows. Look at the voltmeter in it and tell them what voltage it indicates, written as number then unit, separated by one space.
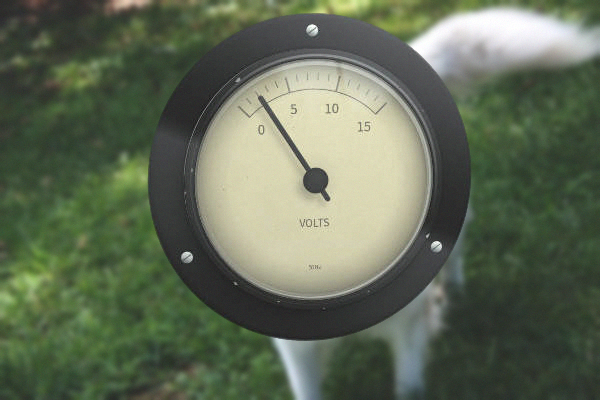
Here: 2 V
